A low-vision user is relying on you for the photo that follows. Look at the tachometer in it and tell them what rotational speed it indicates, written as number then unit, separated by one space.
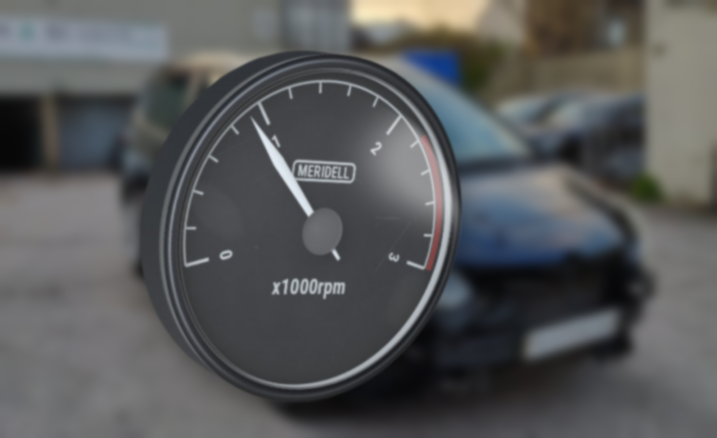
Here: 900 rpm
